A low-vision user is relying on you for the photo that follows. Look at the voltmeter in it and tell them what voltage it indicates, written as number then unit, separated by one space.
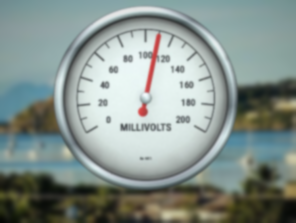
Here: 110 mV
